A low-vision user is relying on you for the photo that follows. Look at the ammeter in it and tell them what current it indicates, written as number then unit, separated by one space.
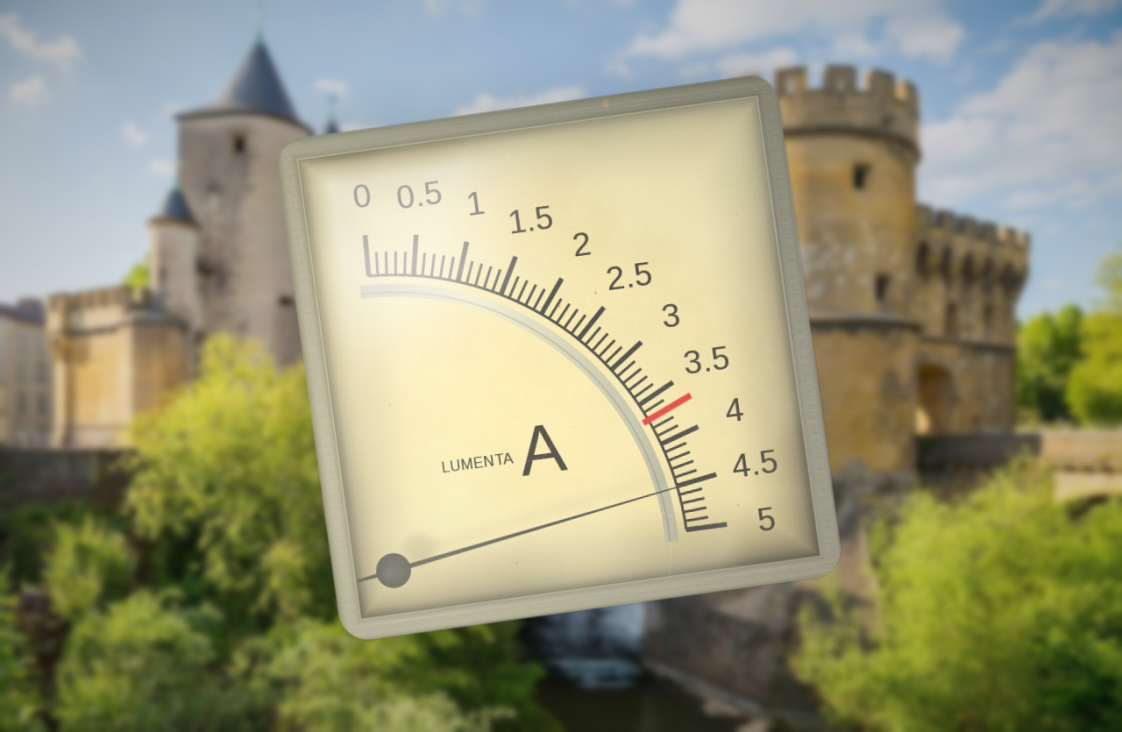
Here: 4.5 A
